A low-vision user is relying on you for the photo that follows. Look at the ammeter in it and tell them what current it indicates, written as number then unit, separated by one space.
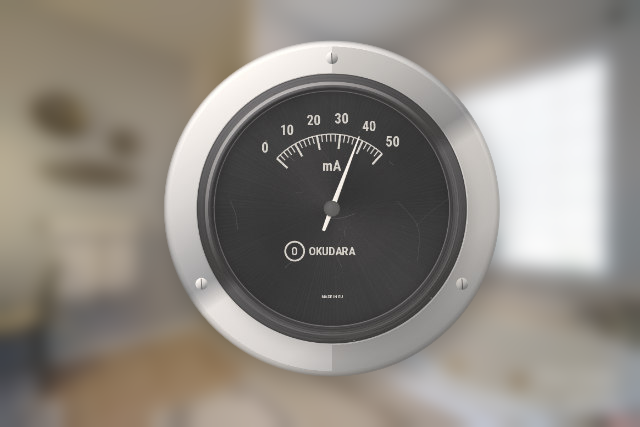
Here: 38 mA
